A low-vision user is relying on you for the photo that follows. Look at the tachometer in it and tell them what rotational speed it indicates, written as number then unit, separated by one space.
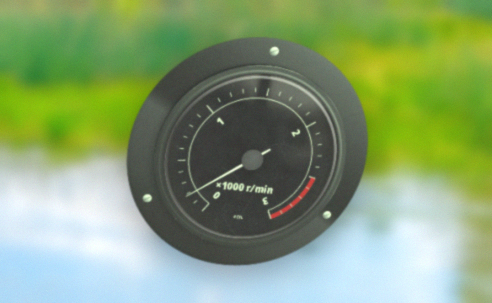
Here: 200 rpm
